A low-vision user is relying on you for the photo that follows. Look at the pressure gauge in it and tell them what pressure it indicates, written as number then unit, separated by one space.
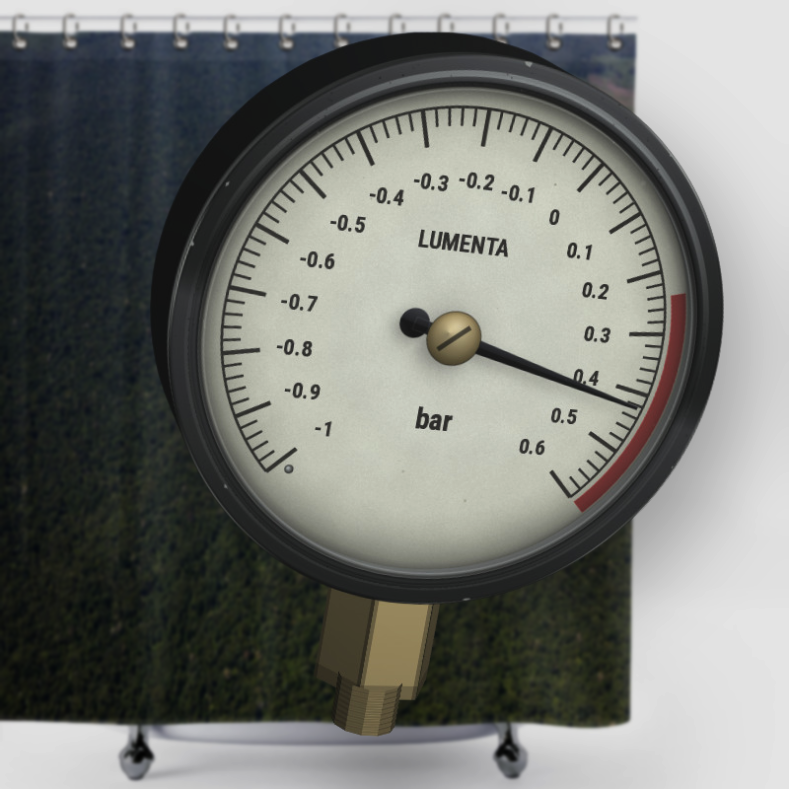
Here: 0.42 bar
